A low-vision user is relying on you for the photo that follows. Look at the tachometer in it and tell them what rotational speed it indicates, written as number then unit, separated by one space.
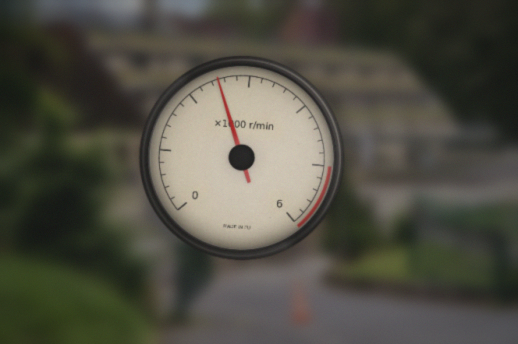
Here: 2500 rpm
